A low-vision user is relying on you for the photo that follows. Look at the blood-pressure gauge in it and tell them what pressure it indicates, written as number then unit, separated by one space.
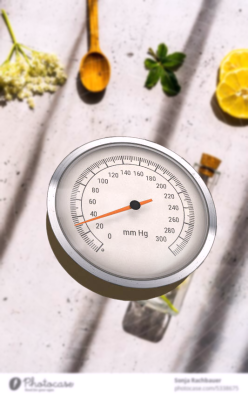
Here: 30 mmHg
